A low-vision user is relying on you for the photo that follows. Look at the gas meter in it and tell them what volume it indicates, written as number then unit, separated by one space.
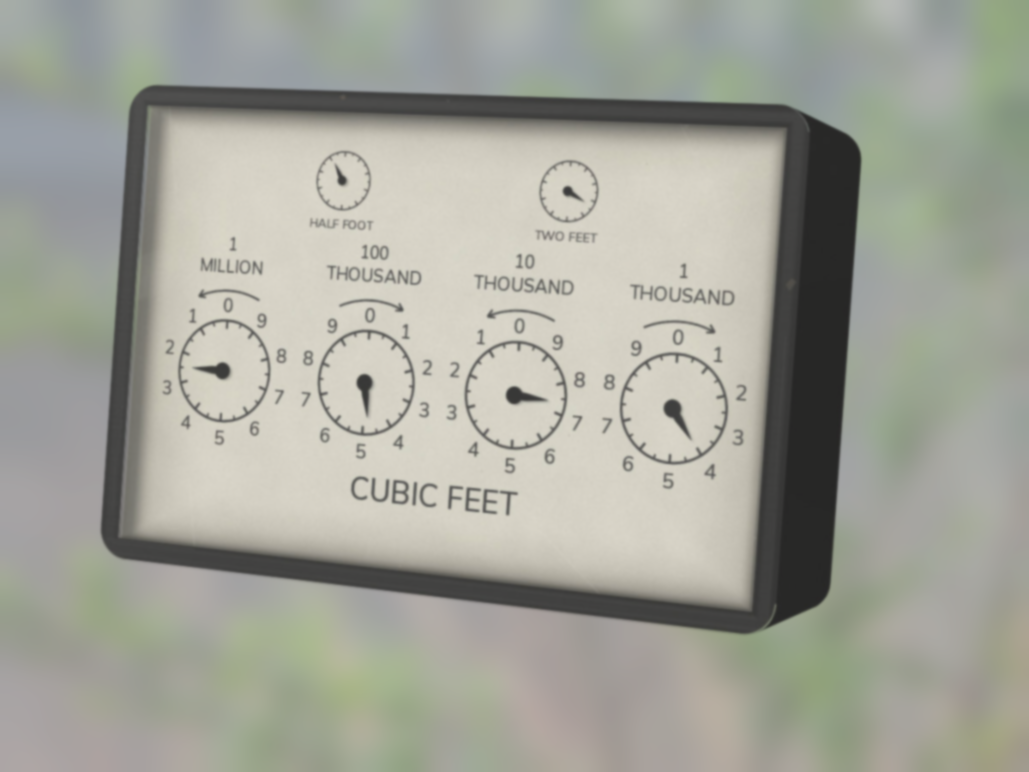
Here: 247400 ft³
